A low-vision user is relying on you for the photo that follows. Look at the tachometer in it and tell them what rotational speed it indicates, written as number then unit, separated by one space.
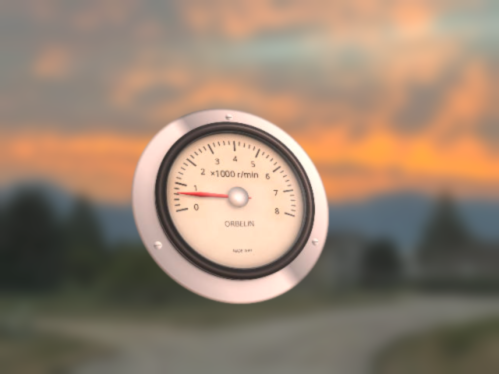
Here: 600 rpm
